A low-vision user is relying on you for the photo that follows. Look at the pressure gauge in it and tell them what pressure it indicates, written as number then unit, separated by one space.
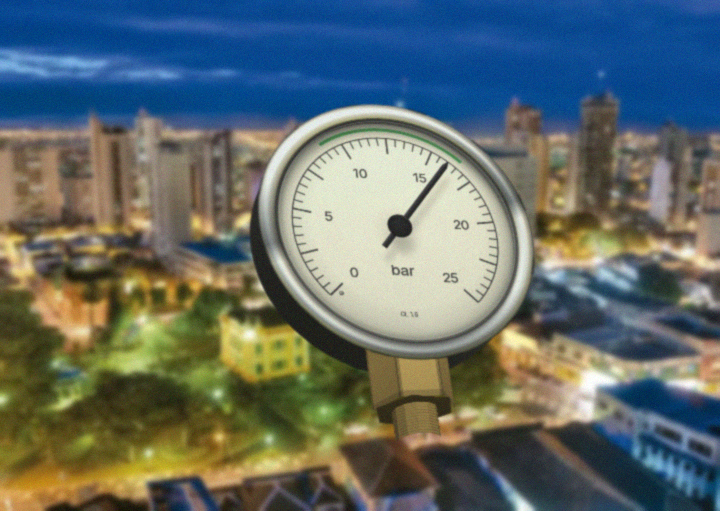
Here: 16 bar
